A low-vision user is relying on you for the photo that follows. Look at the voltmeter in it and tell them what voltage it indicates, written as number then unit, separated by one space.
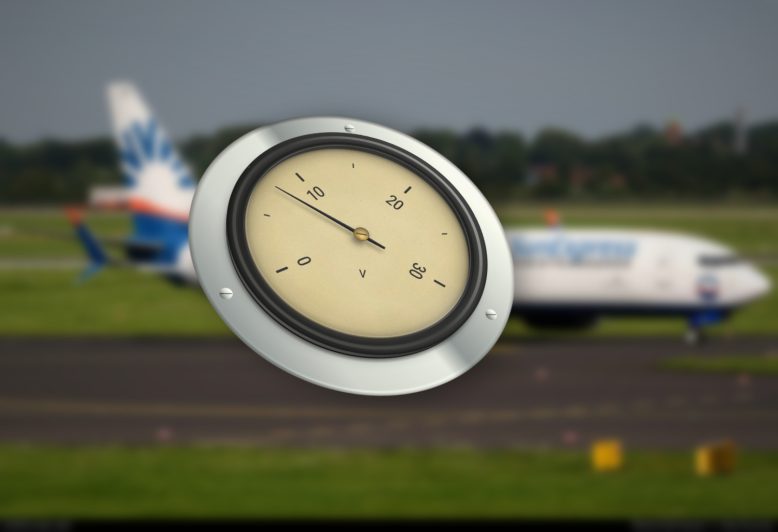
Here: 7.5 V
